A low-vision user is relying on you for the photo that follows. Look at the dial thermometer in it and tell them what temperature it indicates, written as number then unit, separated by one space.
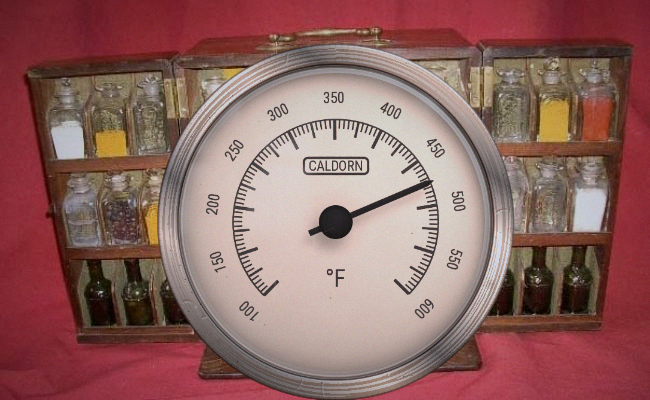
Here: 475 °F
